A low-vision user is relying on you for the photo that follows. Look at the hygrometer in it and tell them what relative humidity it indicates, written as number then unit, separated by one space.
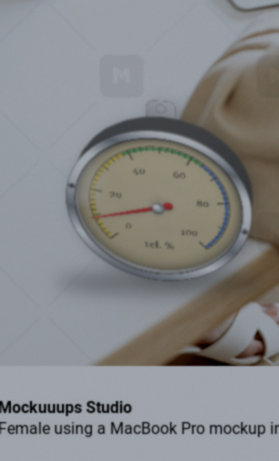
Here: 10 %
